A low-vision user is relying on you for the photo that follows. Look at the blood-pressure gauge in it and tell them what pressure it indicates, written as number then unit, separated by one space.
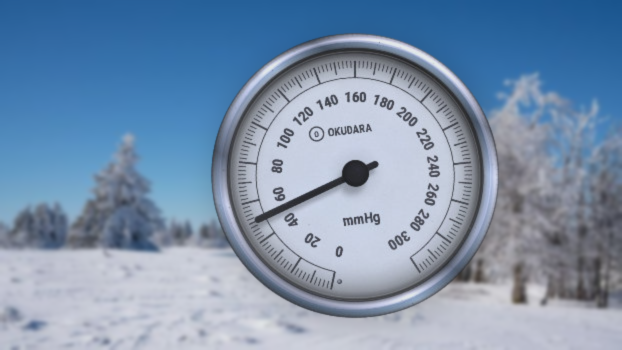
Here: 50 mmHg
